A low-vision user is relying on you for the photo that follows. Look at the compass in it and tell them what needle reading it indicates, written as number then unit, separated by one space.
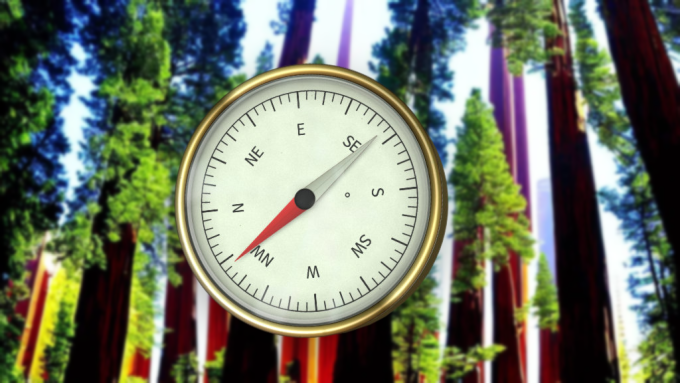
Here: 325 °
